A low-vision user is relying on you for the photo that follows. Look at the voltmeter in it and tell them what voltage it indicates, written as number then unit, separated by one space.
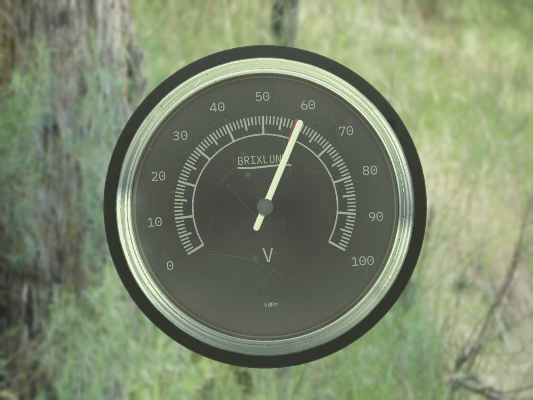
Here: 60 V
